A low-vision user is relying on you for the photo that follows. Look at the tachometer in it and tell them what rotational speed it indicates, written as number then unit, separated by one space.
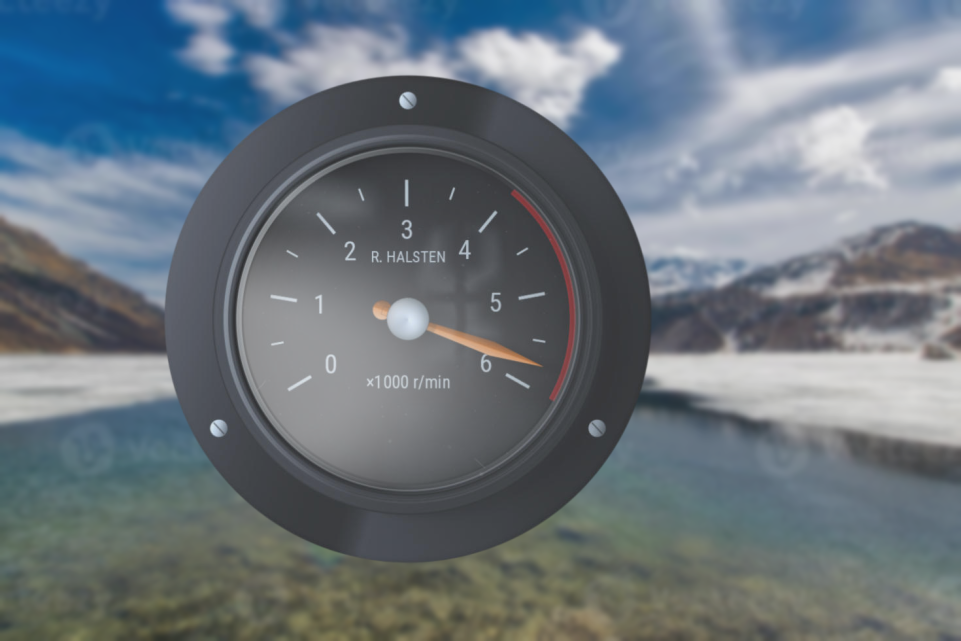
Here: 5750 rpm
